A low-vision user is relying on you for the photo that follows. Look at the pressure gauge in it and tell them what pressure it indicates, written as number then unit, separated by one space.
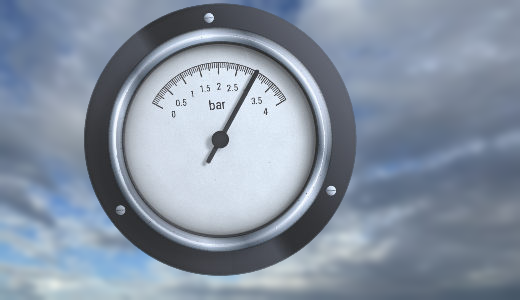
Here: 3 bar
